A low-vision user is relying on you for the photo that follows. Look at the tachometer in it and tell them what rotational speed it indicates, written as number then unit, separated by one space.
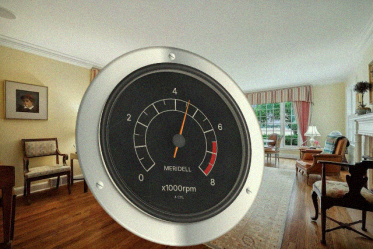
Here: 4500 rpm
